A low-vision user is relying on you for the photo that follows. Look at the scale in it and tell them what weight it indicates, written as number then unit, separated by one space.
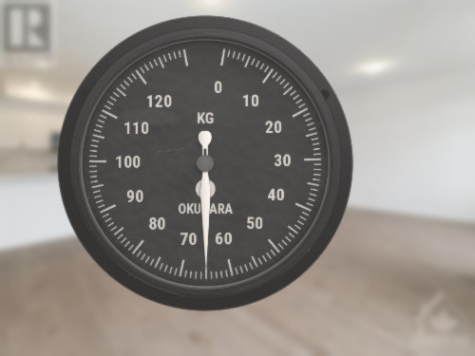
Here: 65 kg
